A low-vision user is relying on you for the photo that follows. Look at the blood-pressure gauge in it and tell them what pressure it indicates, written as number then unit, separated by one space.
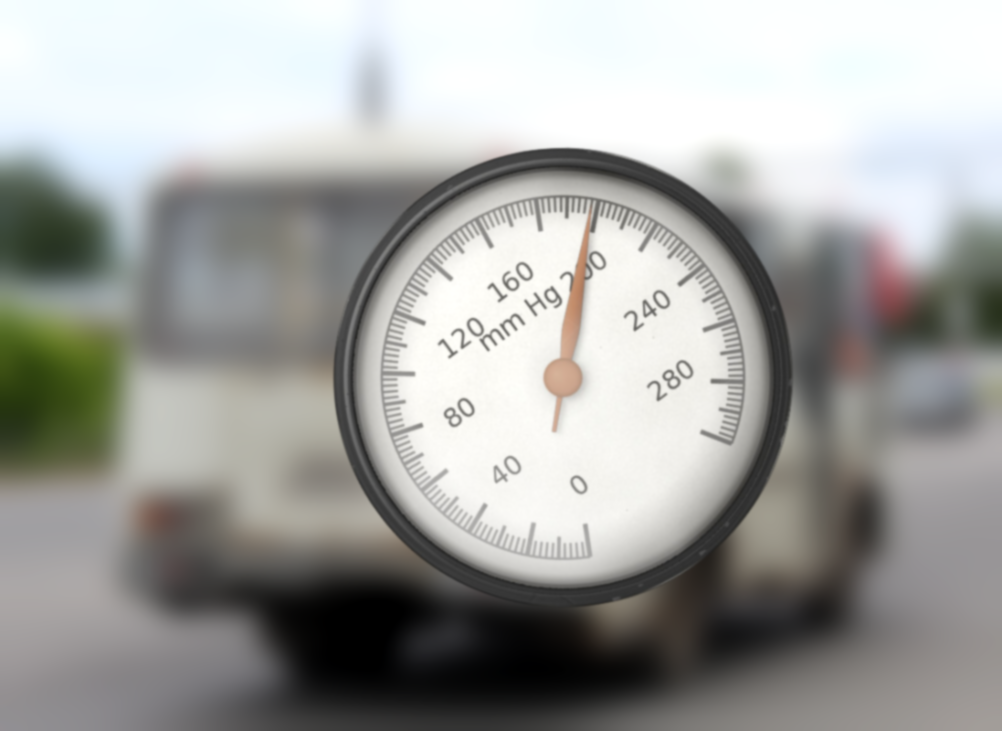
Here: 198 mmHg
